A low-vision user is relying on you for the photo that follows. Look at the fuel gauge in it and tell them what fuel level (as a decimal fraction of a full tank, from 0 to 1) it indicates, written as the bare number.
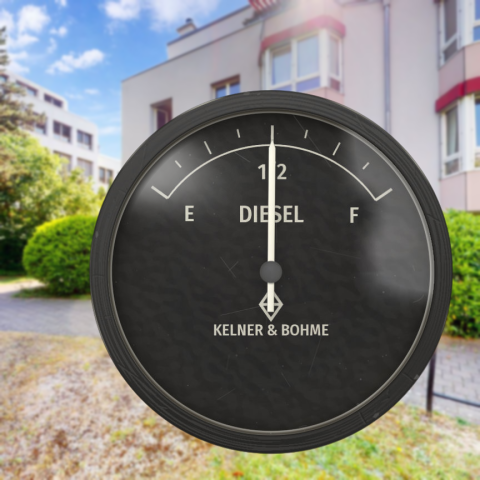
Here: 0.5
